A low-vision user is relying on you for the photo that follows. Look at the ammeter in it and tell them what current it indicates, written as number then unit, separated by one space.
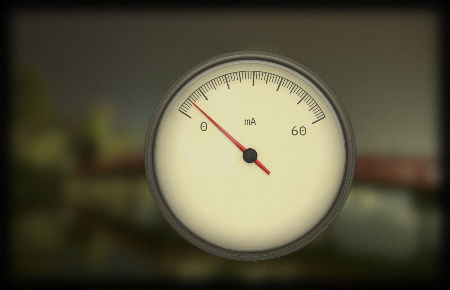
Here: 5 mA
